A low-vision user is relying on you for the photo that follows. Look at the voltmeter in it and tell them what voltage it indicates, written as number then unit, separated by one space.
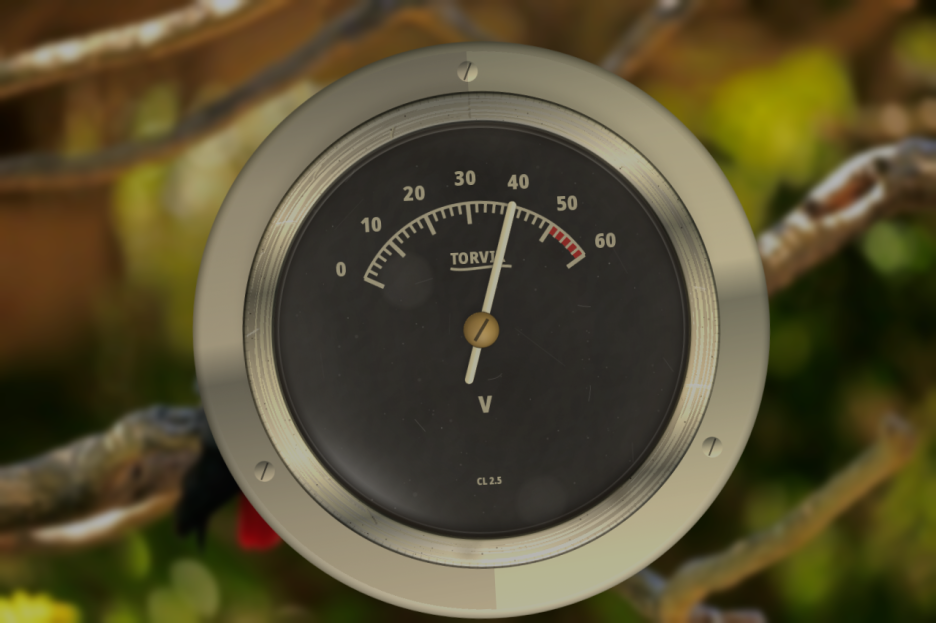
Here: 40 V
